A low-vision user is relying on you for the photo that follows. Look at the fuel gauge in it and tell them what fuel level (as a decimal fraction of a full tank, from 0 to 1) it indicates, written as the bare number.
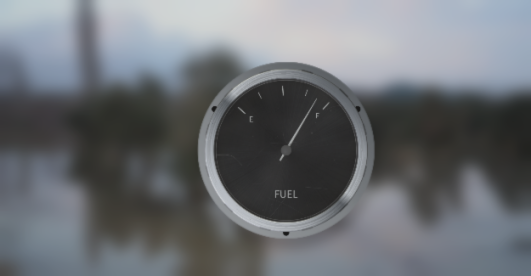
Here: 0.875
